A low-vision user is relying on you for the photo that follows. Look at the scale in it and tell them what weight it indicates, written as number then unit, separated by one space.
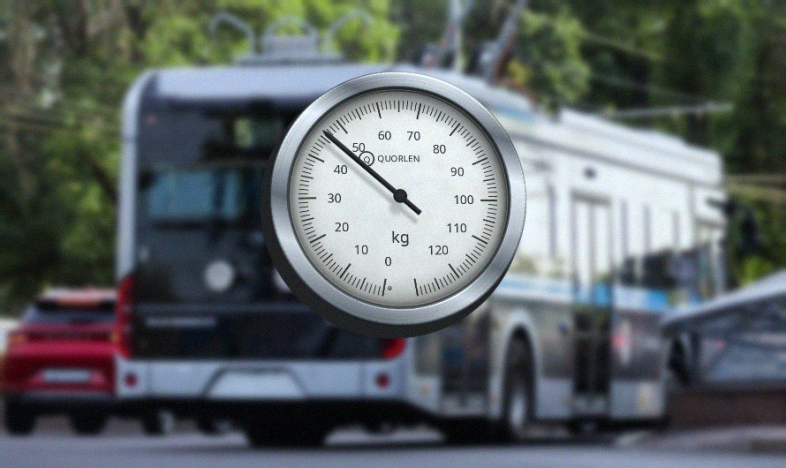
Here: 46 kg
